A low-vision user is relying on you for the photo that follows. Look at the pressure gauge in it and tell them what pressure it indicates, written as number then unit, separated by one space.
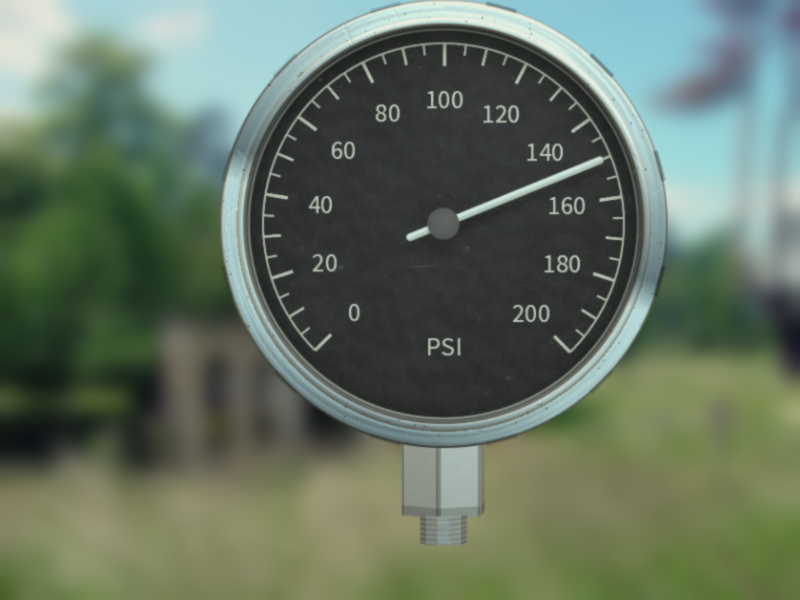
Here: 150 psi
